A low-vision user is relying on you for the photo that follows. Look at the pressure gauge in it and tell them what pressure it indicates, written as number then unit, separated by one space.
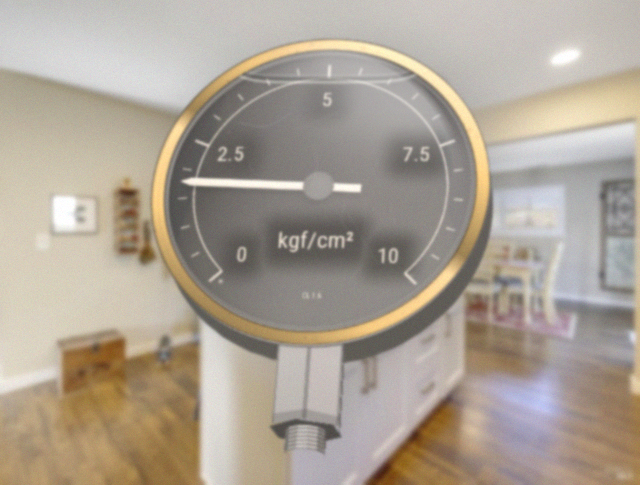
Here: 1.75 kg/cm²
